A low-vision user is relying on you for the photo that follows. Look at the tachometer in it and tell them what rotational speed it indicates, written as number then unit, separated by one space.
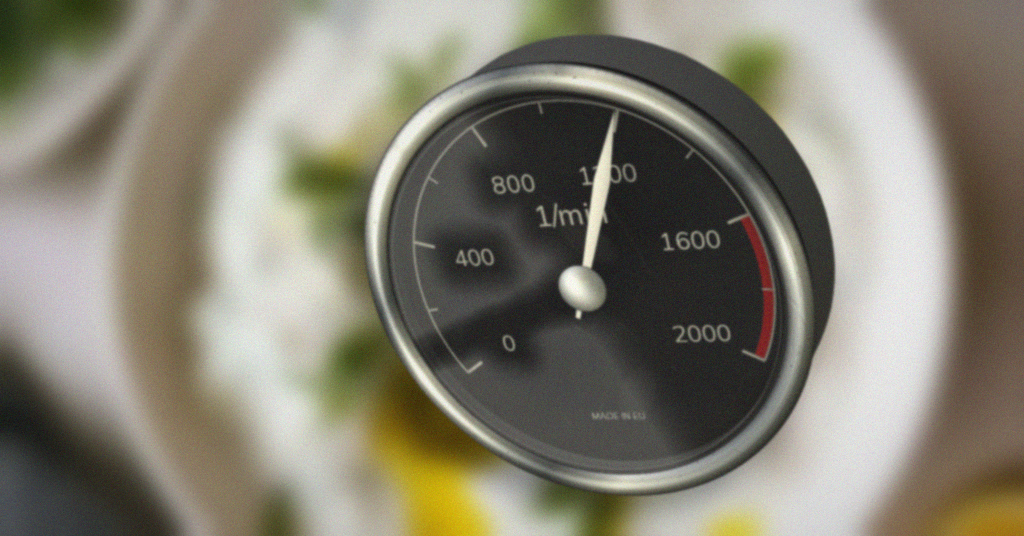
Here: 1200 rpm
